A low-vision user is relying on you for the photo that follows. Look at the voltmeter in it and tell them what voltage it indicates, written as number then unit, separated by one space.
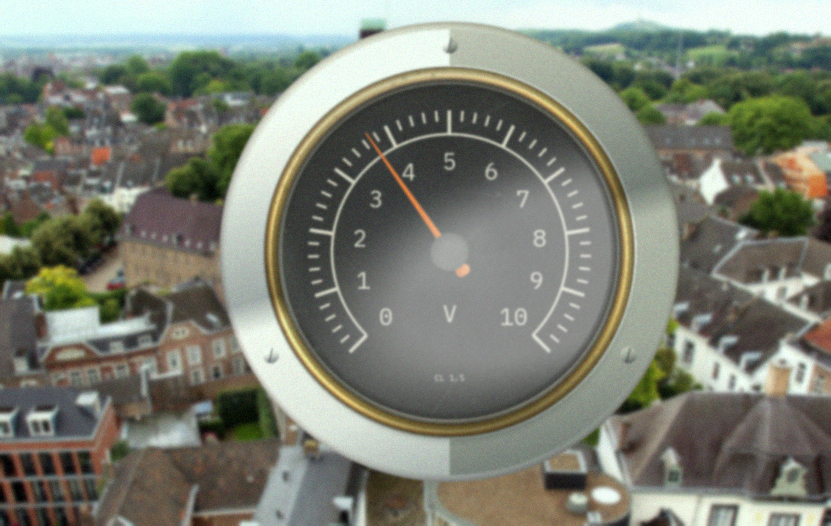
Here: 3.7 V
